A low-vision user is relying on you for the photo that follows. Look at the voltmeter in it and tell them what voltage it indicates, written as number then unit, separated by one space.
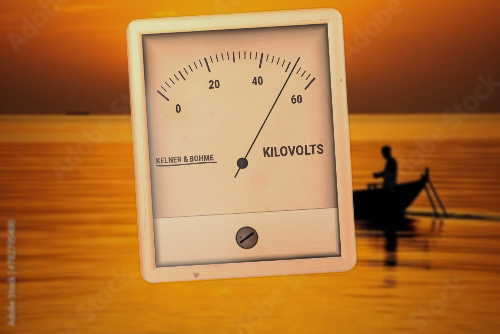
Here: 52 kV
